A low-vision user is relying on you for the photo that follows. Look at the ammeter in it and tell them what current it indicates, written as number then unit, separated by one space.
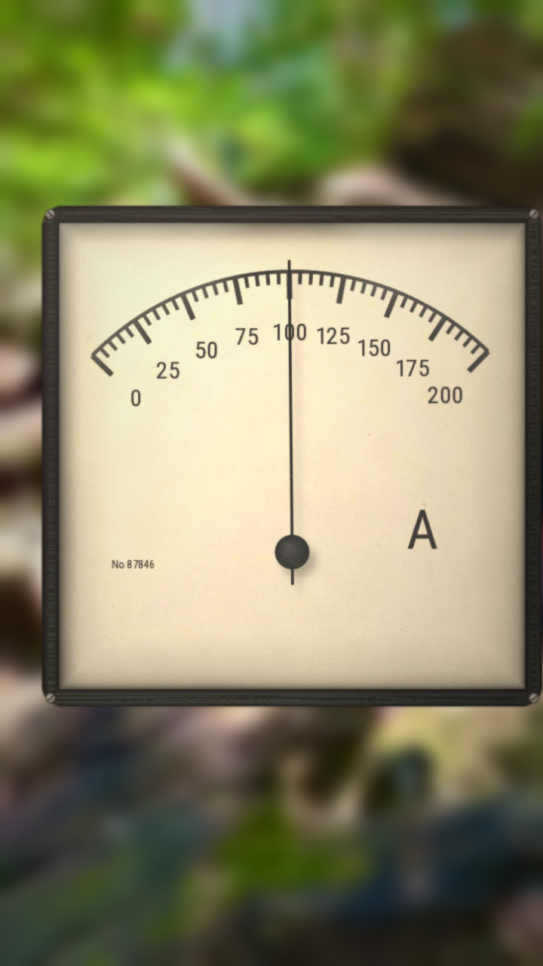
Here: 100 A
